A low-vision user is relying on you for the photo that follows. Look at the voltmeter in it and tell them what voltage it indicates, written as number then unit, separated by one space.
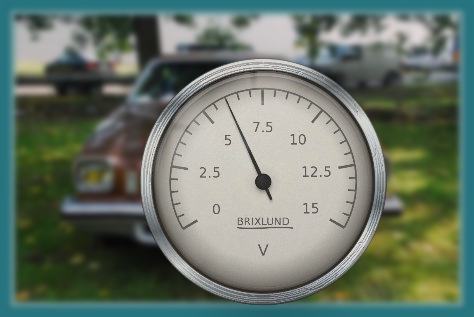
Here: 6 V
